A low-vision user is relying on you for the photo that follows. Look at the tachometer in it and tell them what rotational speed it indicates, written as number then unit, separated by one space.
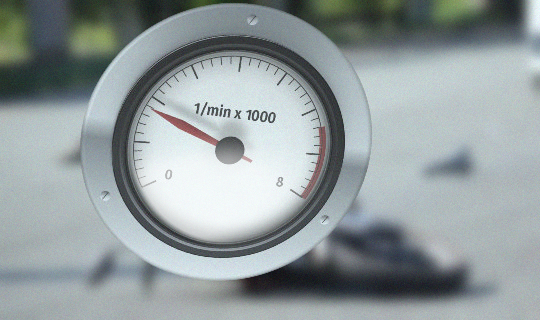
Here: 1800 rpm
